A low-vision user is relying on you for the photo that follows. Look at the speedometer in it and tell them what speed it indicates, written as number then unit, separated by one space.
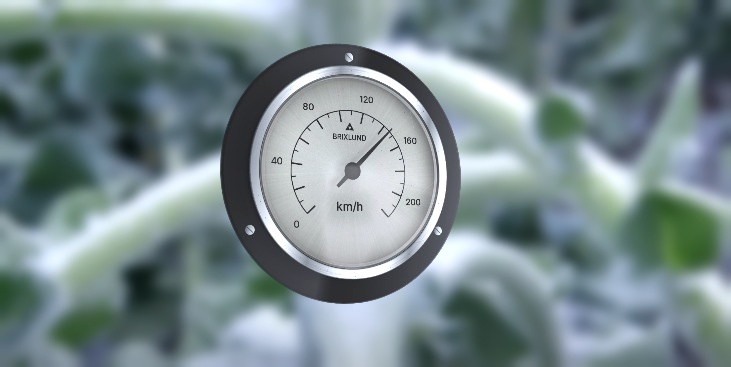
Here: 145 km/h
